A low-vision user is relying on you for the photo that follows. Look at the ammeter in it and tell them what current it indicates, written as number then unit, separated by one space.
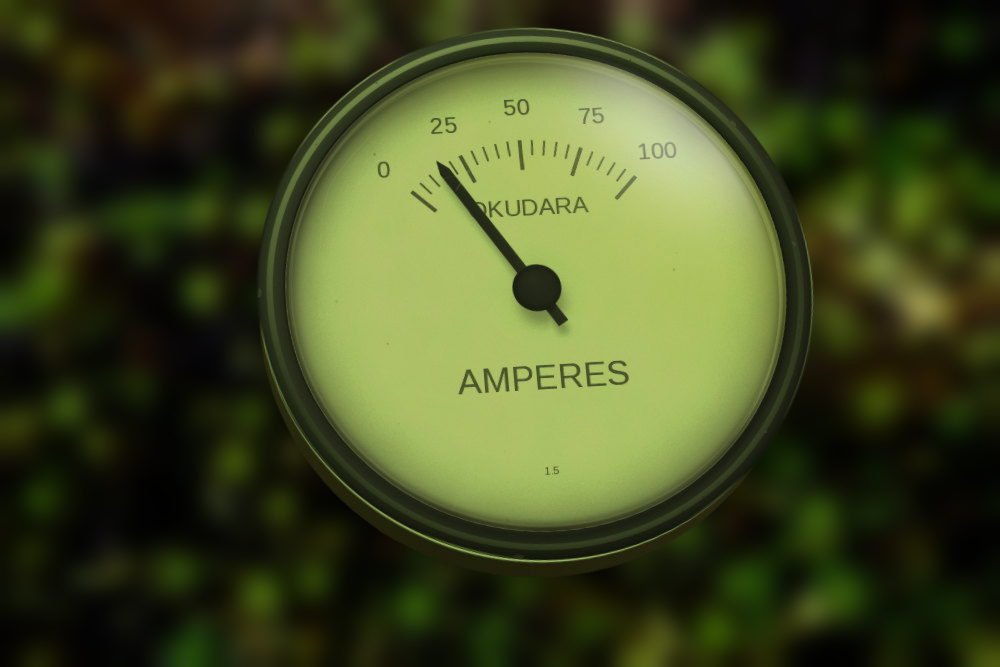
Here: 15 A
